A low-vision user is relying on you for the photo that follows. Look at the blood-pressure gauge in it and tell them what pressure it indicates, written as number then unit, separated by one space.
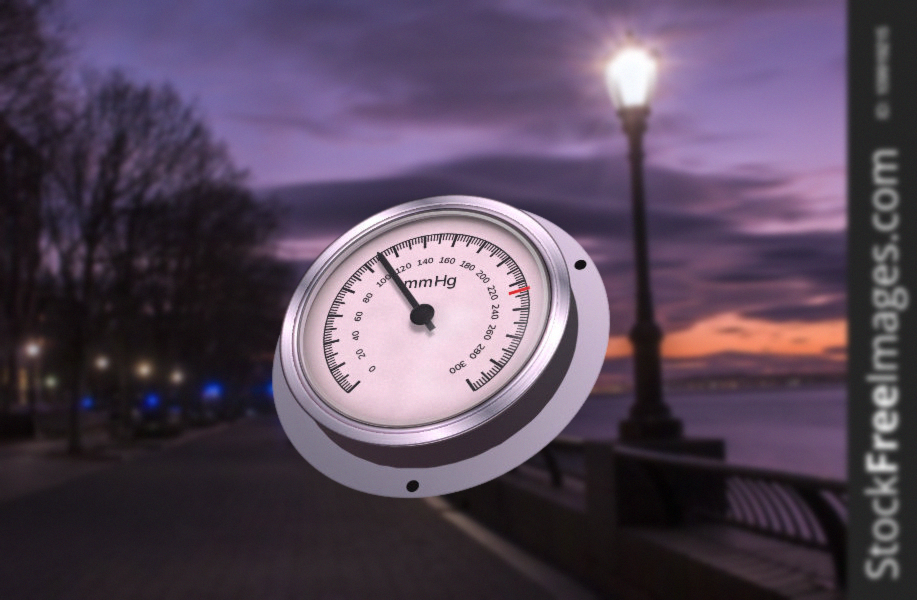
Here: 110 mmHg
